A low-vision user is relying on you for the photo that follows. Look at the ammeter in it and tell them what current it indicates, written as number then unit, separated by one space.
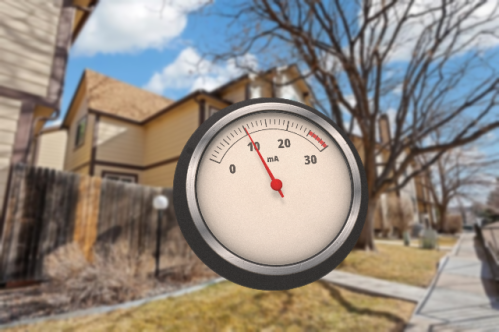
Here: 10 mA
